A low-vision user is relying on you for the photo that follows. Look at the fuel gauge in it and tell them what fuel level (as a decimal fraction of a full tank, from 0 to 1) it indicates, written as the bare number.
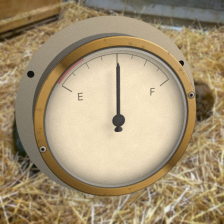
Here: 0.5
